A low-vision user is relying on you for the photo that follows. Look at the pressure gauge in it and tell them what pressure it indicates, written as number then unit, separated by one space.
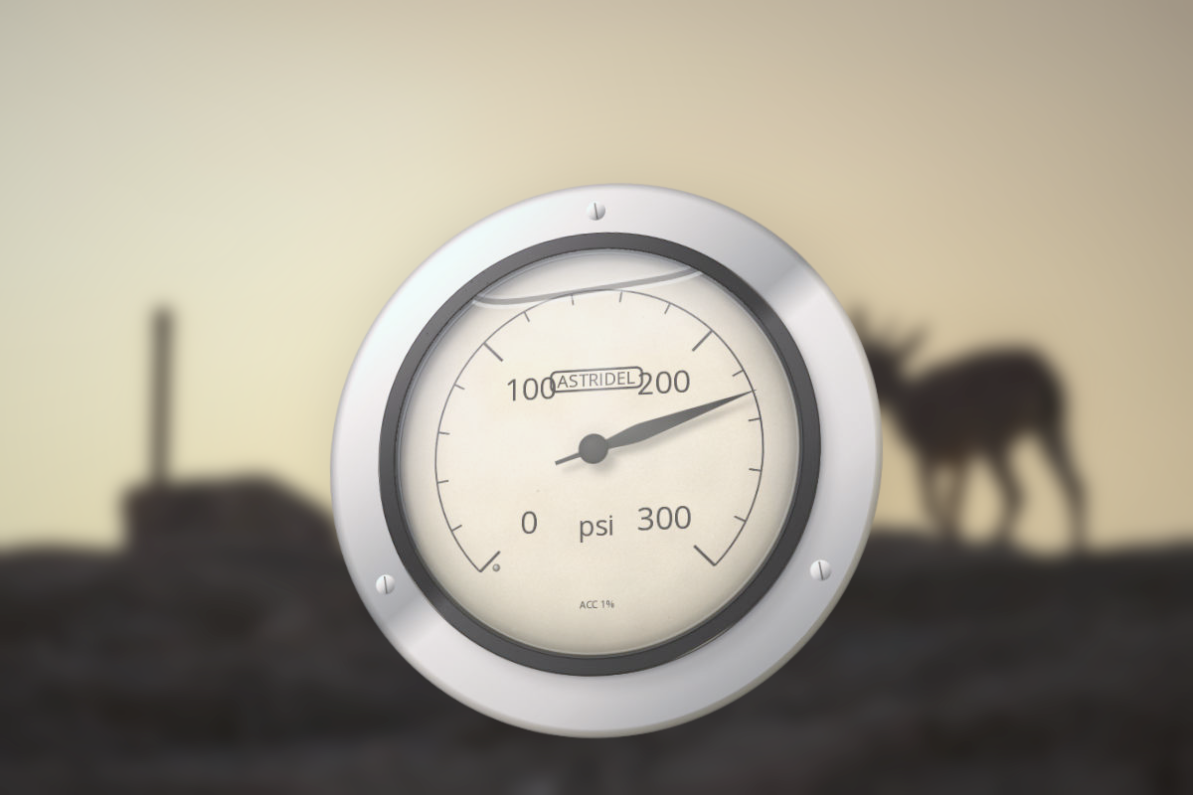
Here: 230 psi
